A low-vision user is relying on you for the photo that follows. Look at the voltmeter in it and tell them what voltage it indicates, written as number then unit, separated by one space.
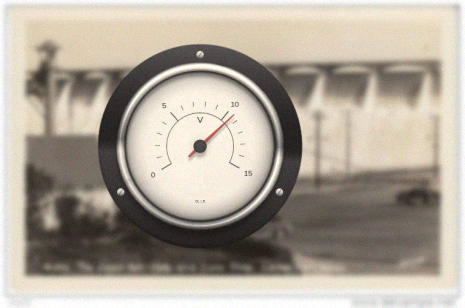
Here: 10.5 V
